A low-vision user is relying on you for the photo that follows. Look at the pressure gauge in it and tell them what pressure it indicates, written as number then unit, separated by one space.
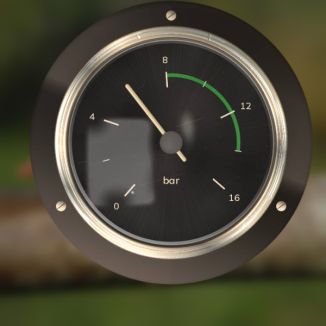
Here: 6 bar
